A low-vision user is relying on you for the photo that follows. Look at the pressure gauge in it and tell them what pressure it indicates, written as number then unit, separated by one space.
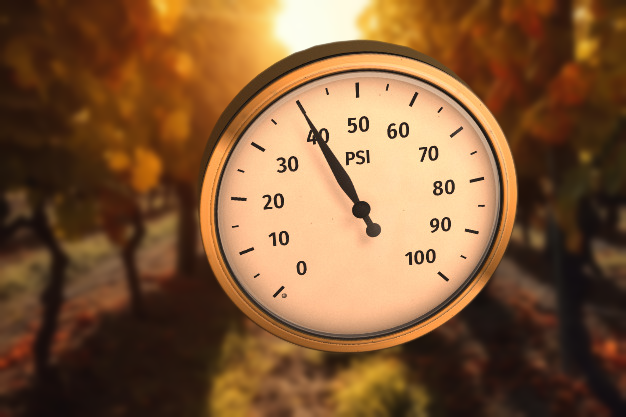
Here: 40 psi
